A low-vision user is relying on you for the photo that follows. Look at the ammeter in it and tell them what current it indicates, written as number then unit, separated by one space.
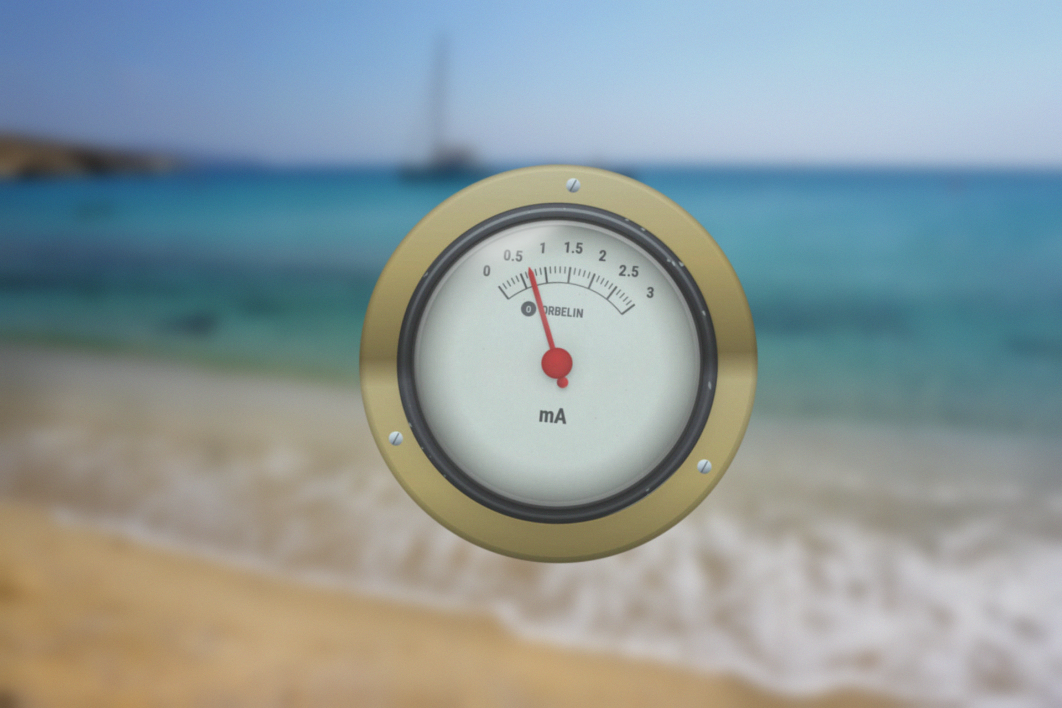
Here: 0.7 mA
